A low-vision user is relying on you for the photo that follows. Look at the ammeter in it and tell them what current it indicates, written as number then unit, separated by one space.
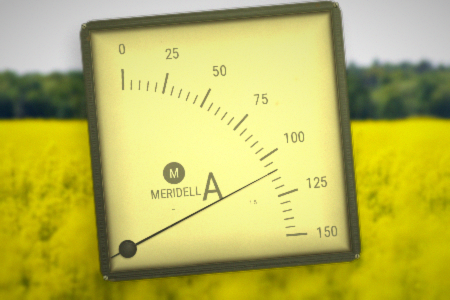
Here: 110 A
